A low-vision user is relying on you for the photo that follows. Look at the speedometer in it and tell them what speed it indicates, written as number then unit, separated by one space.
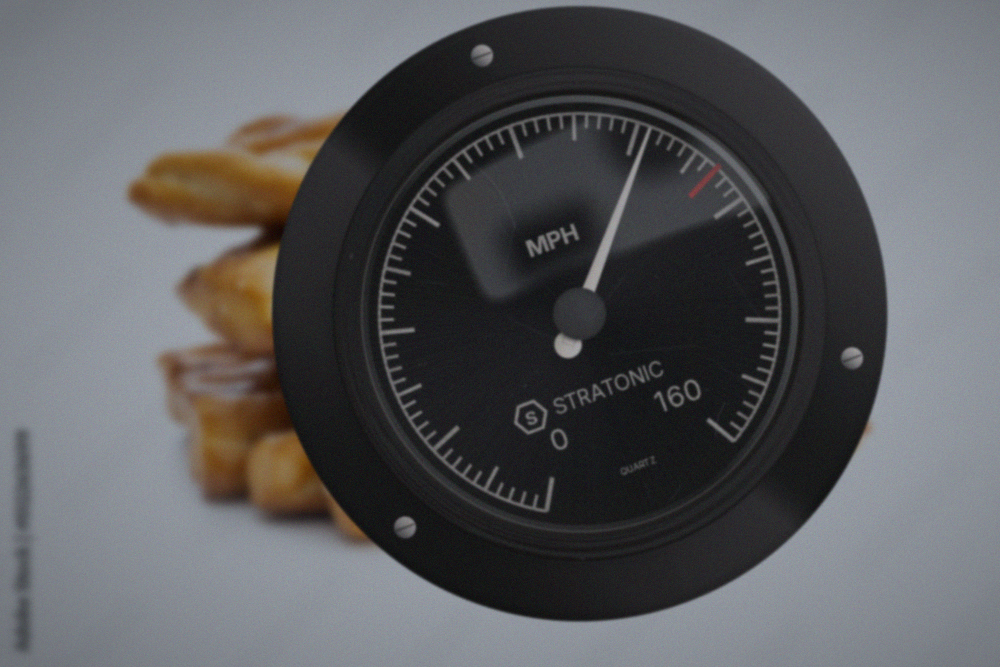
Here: 102 mph
